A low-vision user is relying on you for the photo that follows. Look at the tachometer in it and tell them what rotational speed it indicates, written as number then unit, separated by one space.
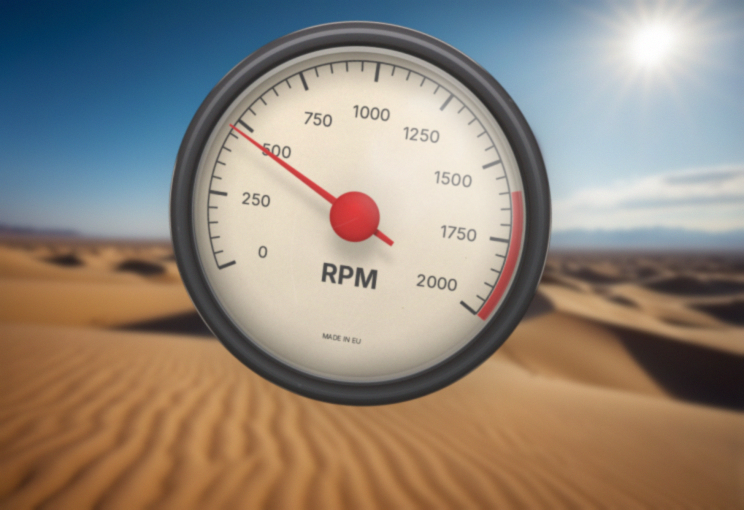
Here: 475 rpm
